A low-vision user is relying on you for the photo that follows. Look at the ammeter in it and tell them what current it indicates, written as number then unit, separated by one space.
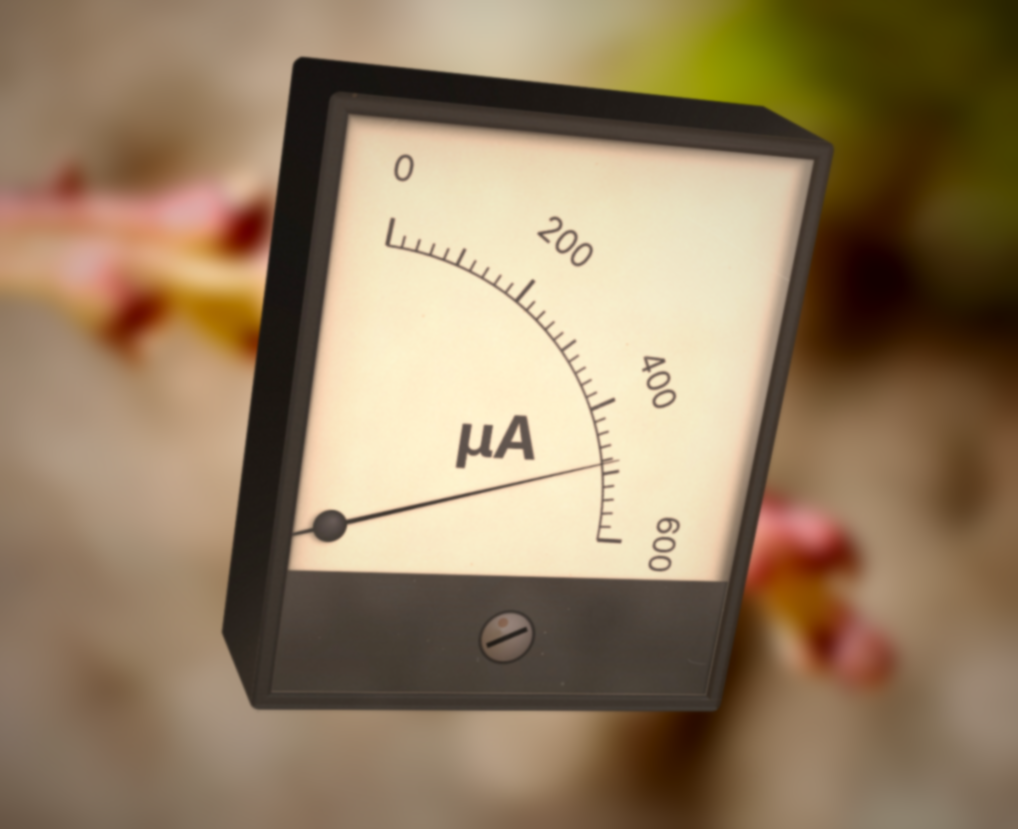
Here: 480 µA
